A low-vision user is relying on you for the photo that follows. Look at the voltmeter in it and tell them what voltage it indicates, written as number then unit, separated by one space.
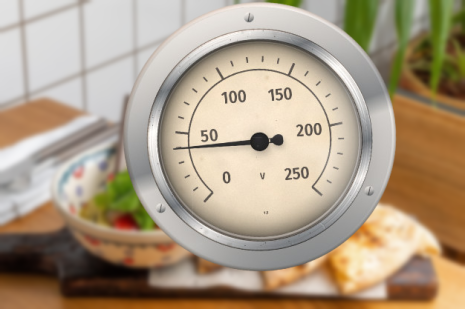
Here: 40 V
